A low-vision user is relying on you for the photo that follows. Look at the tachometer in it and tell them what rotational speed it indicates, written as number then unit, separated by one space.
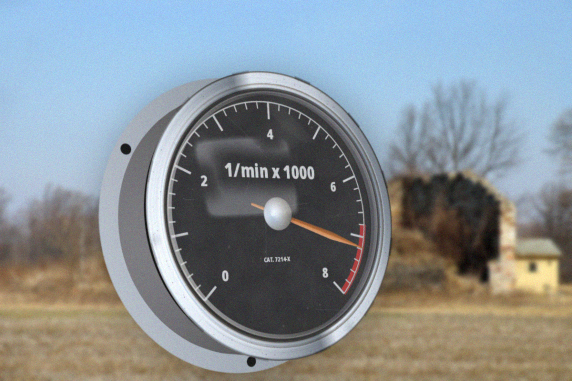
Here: 7200 rpm
